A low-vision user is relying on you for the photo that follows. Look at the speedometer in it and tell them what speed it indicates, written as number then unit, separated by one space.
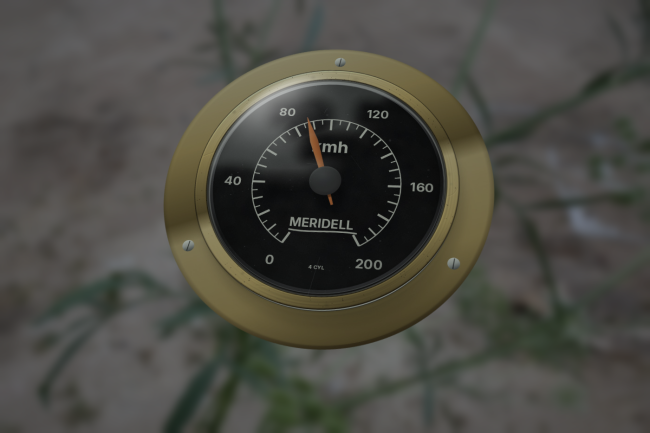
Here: 87.5 km/h
